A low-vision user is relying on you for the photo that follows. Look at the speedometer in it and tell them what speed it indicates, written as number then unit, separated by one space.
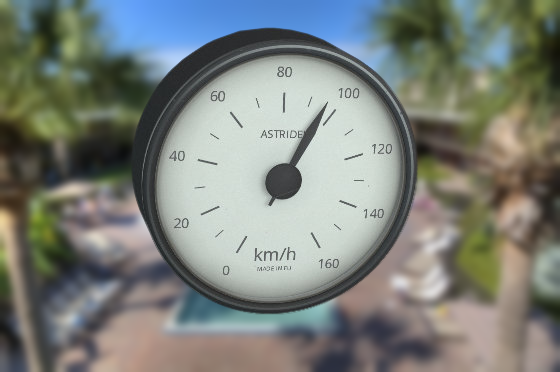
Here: 95 km/h
